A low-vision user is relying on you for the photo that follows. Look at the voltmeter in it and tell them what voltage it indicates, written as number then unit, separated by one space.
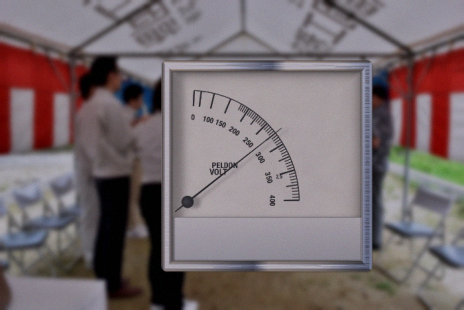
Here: 275 V
